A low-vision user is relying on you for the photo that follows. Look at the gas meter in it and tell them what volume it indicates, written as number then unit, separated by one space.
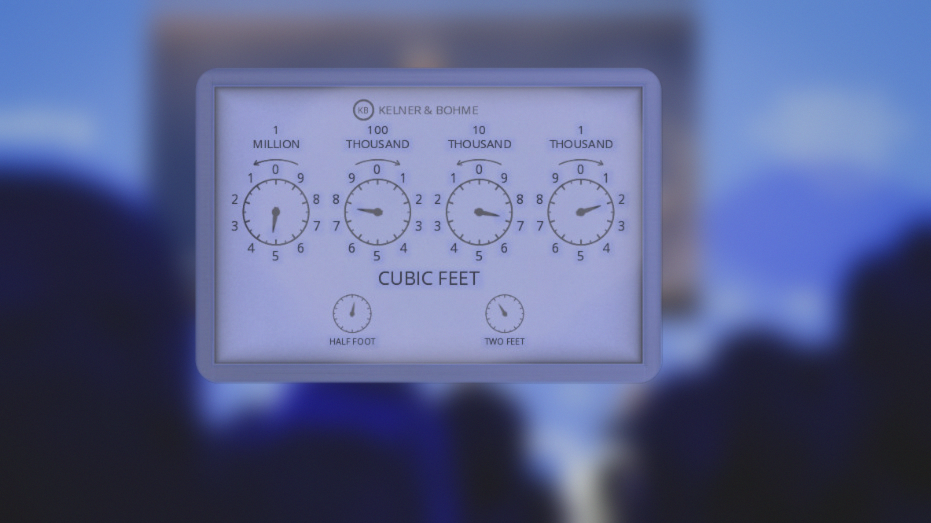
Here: 477200 ft³
